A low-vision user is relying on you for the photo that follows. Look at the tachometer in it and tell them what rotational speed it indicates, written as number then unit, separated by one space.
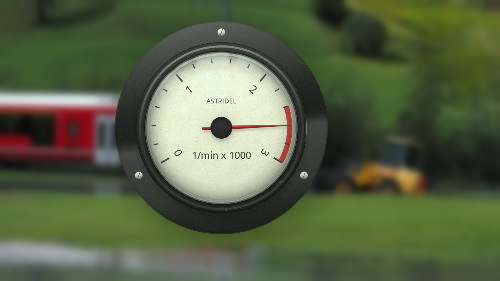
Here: 2600 rpm
